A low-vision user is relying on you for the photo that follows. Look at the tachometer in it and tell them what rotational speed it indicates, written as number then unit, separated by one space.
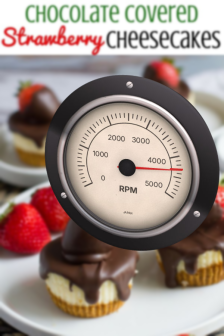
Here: 4300 rpm
